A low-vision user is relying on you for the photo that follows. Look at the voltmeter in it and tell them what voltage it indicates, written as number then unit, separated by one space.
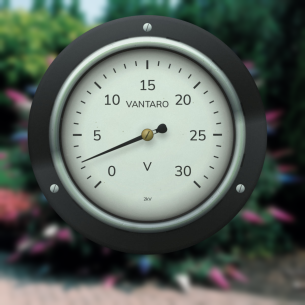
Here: 2.5 V
